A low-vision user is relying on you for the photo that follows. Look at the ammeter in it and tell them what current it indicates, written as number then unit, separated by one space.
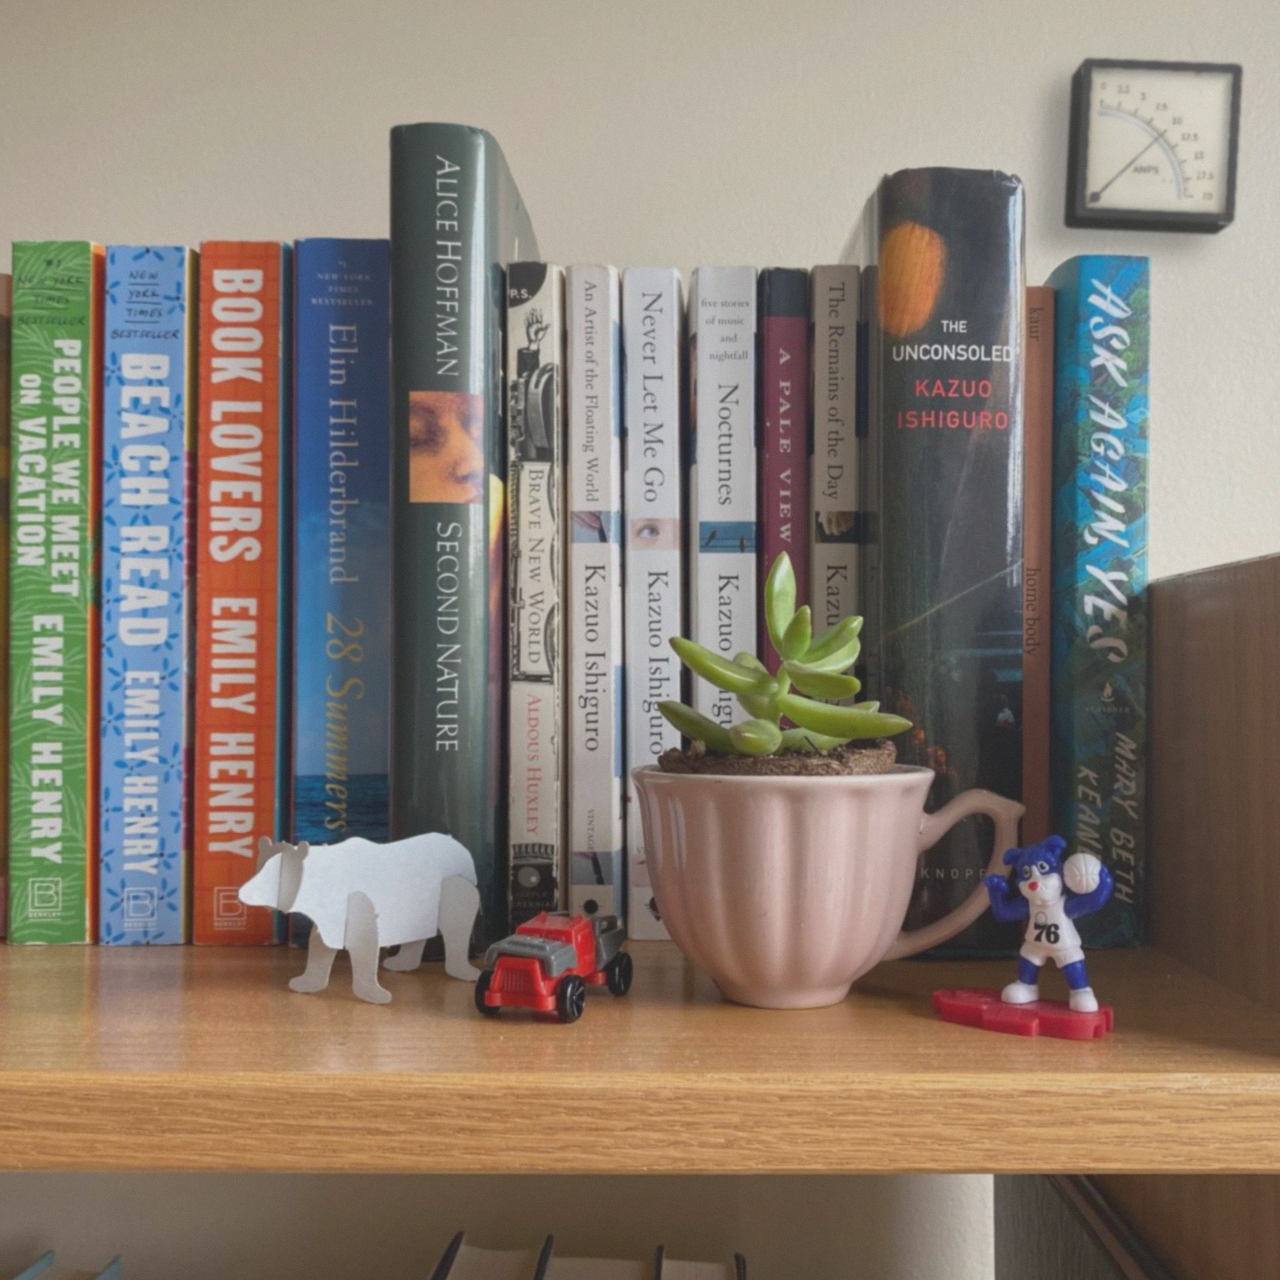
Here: 10 A
